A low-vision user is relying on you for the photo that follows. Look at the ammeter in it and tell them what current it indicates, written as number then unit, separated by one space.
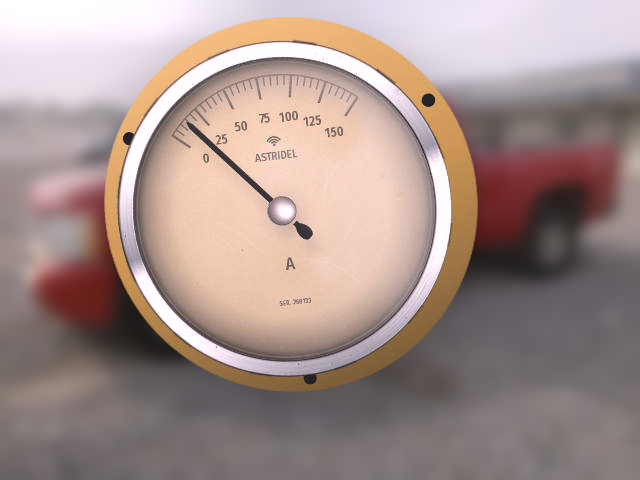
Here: 15 A
